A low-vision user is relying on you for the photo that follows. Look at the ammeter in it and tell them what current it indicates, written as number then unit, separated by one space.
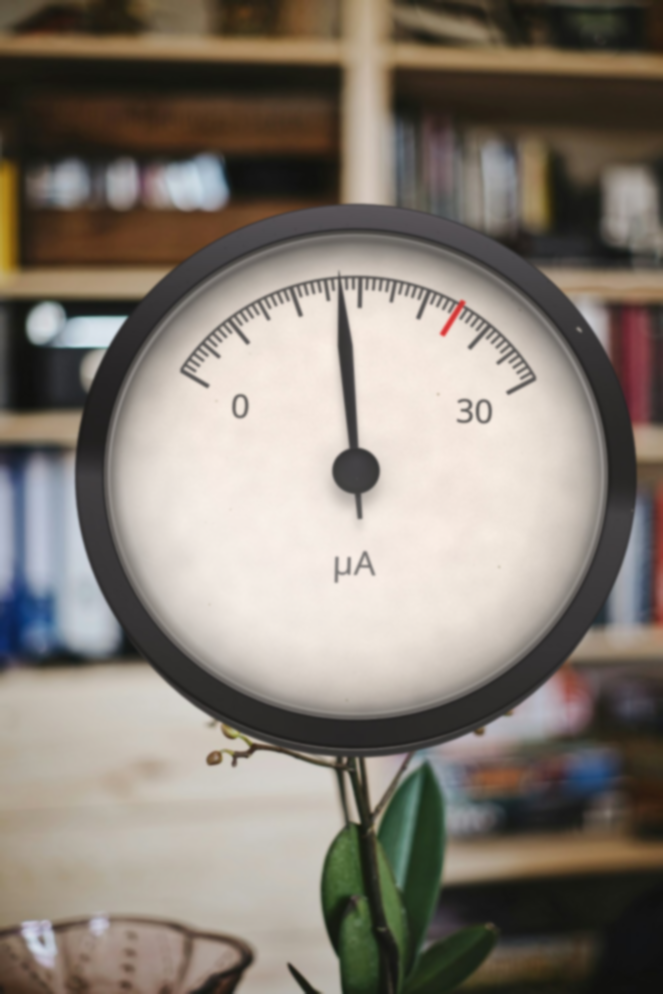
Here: 13.5 µA
